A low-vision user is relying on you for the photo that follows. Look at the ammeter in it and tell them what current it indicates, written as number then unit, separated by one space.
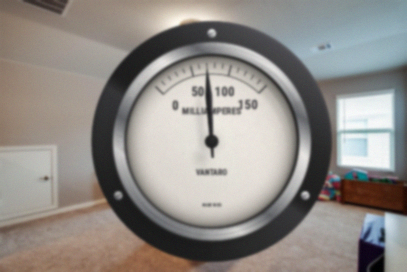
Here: 70 mA
